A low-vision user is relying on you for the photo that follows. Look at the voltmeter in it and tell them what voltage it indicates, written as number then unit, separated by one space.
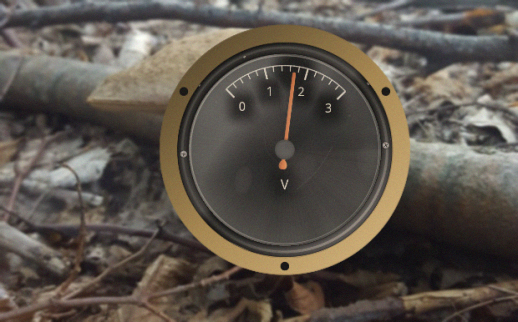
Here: 1.7 V
